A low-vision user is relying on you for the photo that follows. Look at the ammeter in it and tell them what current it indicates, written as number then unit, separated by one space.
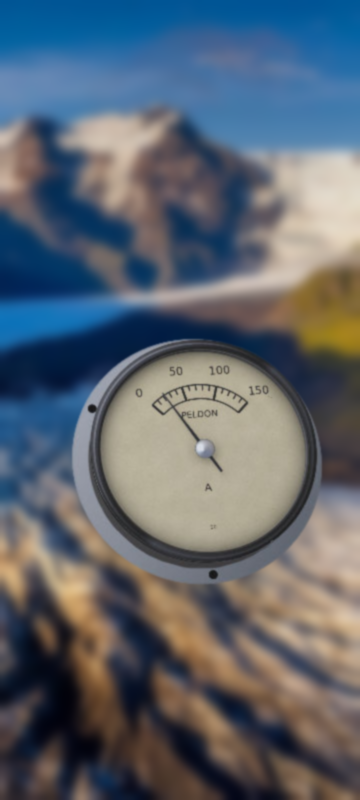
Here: 20 A
